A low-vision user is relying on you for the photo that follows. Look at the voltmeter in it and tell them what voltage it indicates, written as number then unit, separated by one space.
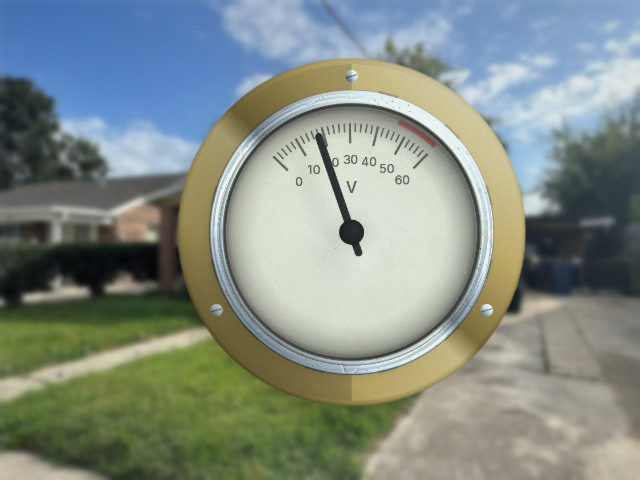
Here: 18 V
